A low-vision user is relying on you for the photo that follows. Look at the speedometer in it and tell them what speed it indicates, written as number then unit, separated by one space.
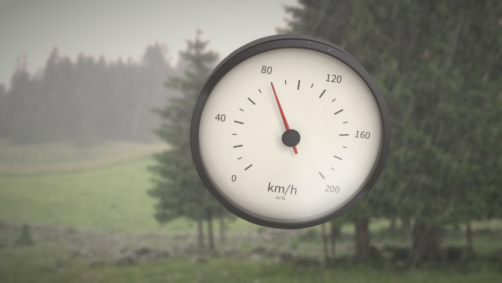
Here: 80 km/h
